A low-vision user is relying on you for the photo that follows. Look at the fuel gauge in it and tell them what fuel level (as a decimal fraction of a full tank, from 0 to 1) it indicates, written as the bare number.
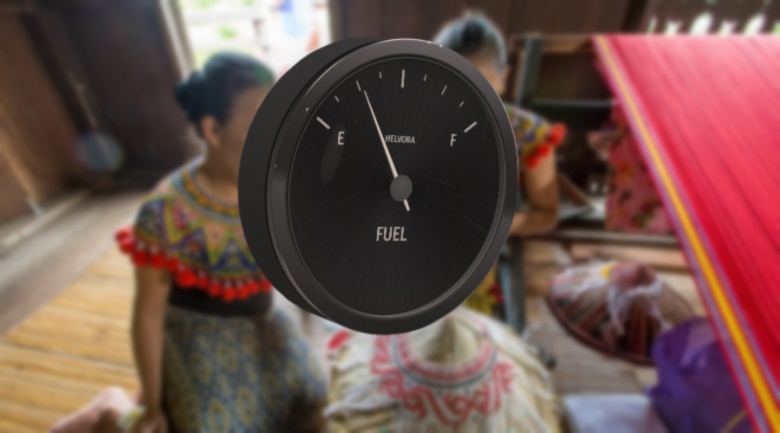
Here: 0.25
